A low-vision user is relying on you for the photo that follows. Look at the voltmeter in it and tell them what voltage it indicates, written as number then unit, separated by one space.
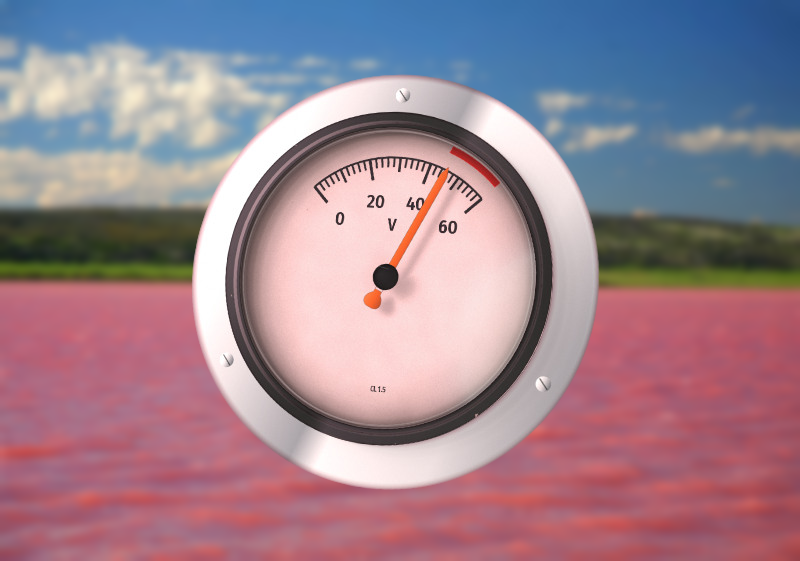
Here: 46 V
